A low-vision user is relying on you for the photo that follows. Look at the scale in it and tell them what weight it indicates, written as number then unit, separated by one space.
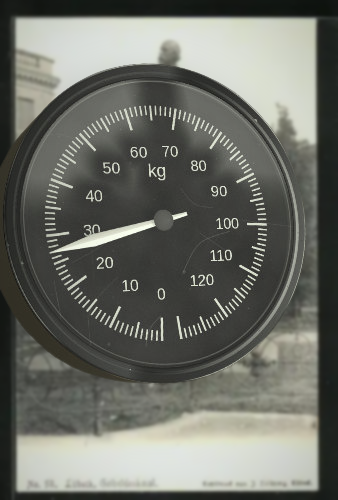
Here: 27 kg
